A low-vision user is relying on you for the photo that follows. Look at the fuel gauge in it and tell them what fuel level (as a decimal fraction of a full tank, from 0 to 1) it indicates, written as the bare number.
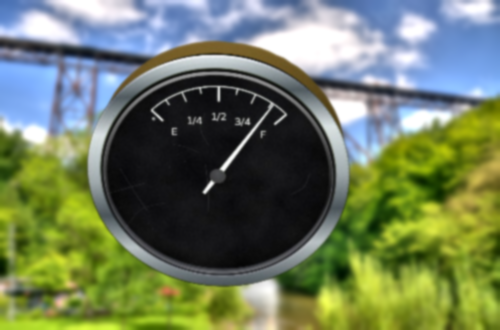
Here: 0.875
